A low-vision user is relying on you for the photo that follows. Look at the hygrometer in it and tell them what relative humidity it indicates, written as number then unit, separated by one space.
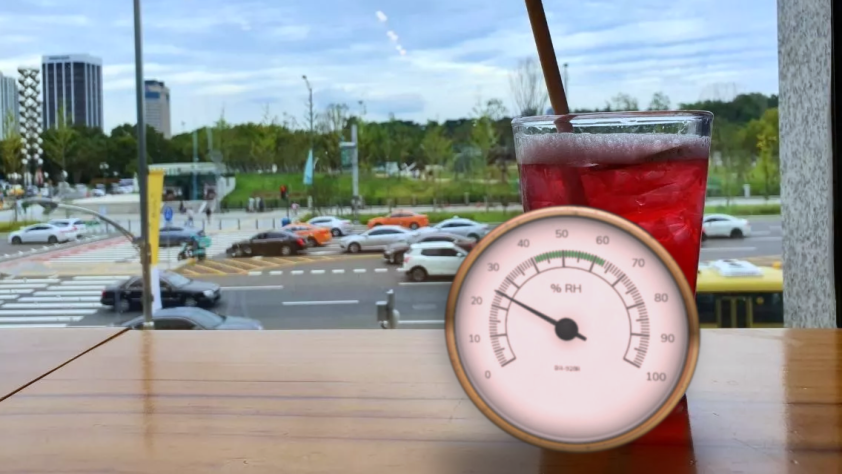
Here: 25 %
